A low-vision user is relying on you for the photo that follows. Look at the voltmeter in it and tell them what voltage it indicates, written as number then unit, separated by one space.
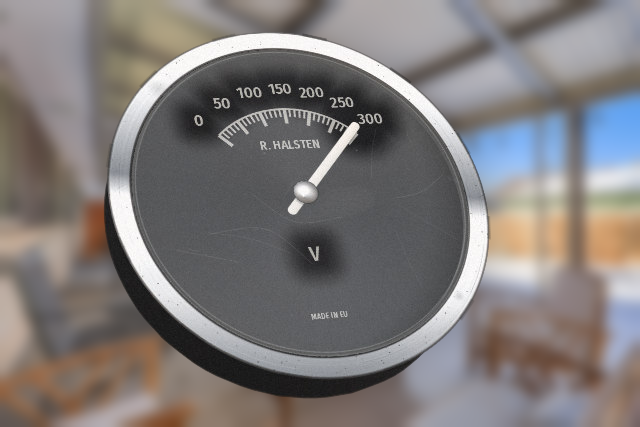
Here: 290 V
